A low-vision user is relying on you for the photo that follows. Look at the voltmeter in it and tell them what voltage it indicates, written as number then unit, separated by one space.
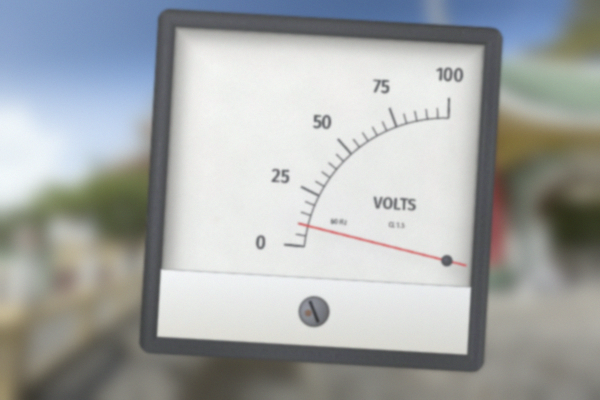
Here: 10 V
